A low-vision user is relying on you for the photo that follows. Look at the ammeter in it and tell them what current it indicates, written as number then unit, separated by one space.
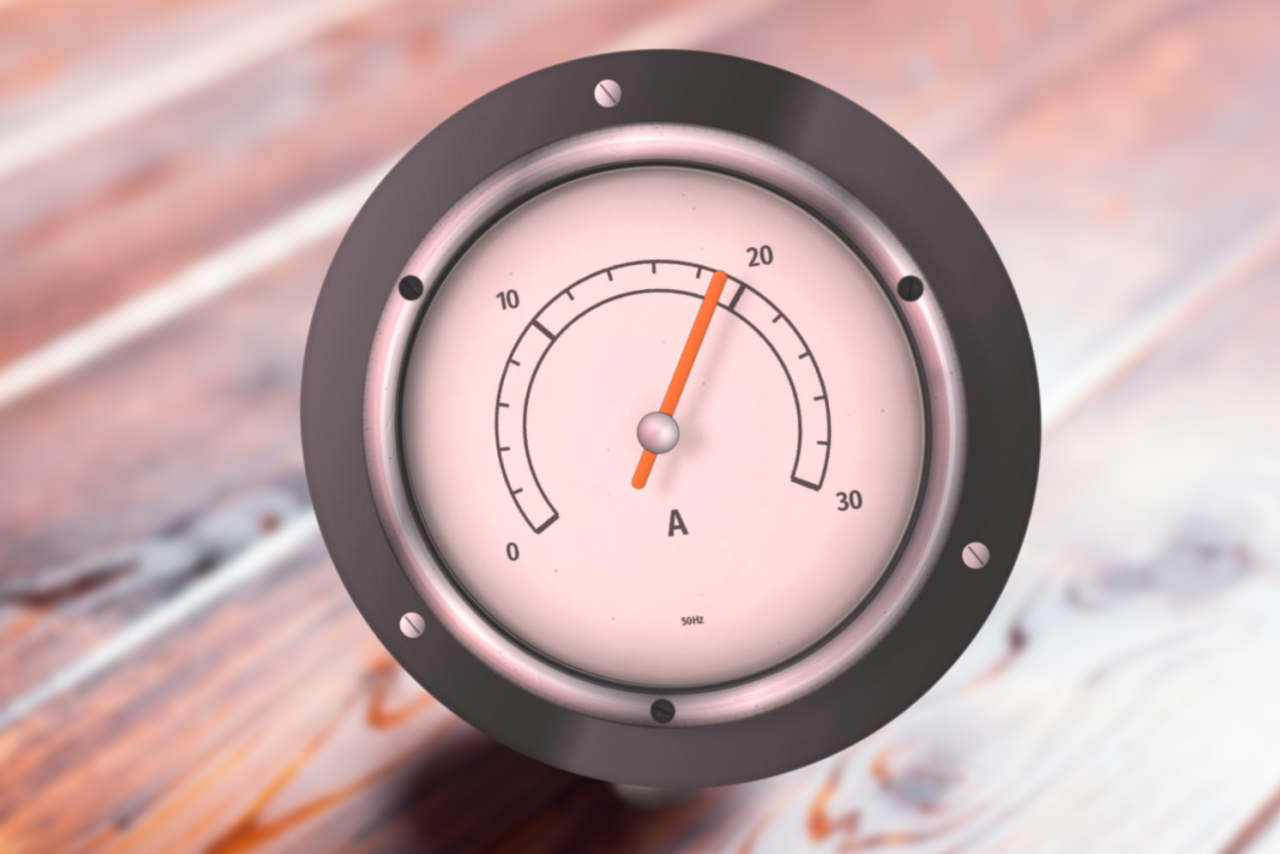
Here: 19 A
